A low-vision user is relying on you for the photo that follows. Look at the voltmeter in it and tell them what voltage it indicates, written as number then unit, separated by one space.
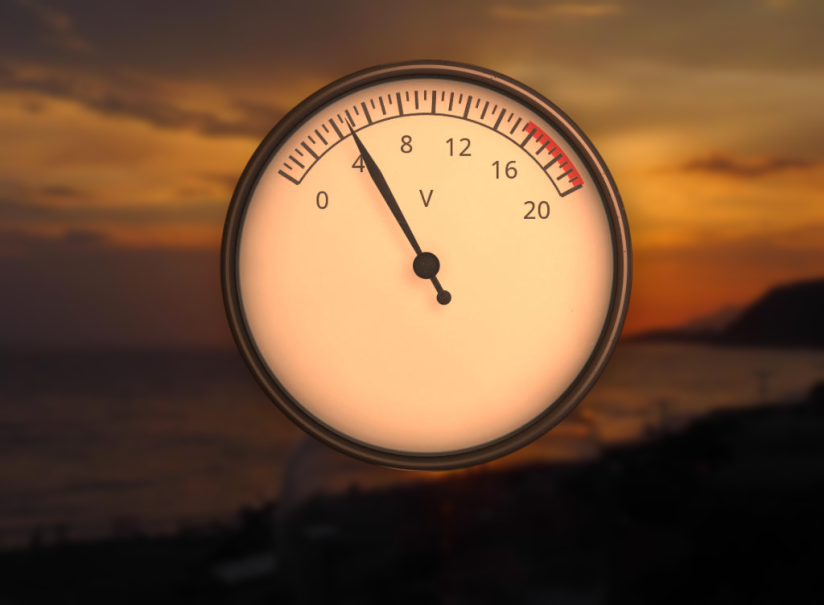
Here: 4.75 V
